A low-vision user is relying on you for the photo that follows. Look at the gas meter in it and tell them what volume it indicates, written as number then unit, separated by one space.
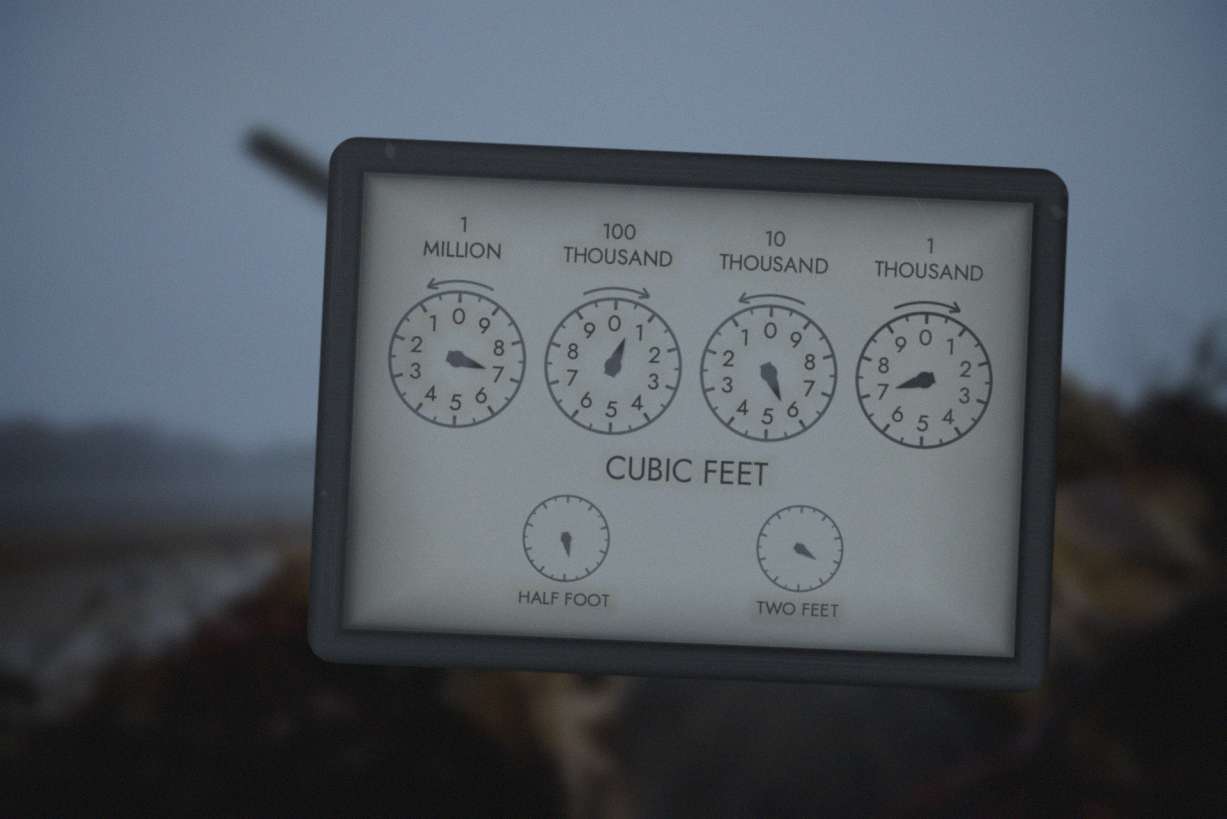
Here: 705700 ft³
